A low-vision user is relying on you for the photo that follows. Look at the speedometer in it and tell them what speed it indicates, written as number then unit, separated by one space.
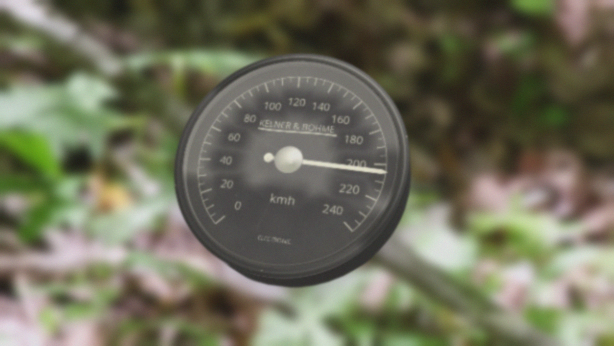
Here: 205 km/h
